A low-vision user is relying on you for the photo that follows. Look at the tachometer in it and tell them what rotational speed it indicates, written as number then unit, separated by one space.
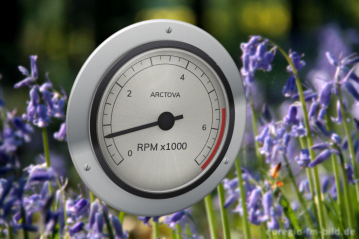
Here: 750 rpm
